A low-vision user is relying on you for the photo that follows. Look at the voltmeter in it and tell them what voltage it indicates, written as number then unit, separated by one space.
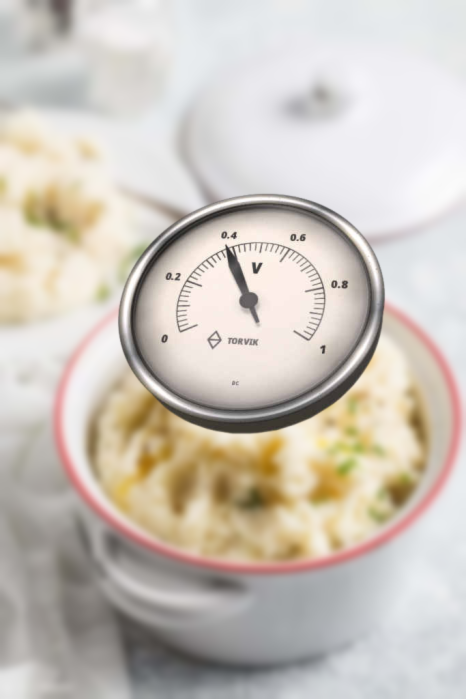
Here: 0.38 V
